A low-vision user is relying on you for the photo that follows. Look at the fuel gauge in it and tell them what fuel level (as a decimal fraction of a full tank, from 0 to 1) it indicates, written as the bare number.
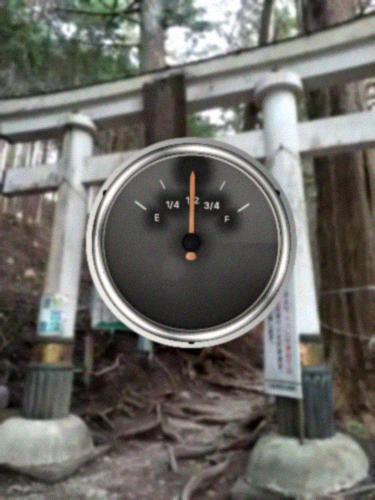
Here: 0.5
